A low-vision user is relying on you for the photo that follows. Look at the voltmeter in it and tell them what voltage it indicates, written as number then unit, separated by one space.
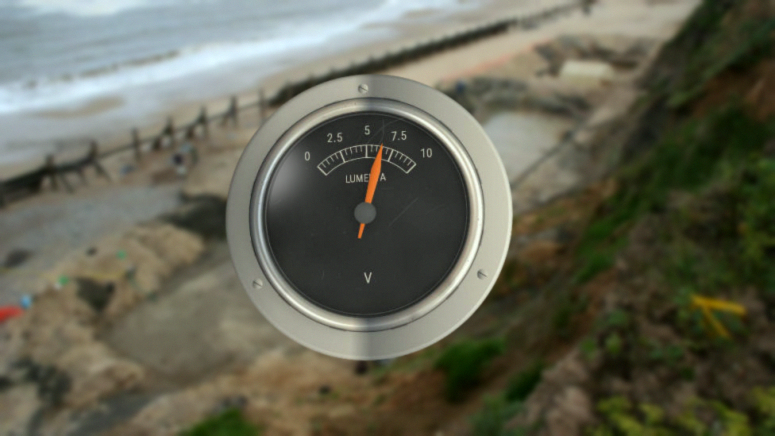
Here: 6.5 V
